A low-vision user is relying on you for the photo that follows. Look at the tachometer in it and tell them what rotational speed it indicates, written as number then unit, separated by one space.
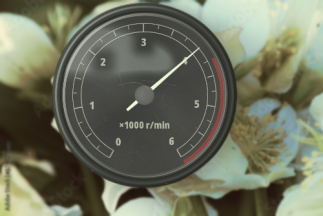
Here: 4000 rpm
